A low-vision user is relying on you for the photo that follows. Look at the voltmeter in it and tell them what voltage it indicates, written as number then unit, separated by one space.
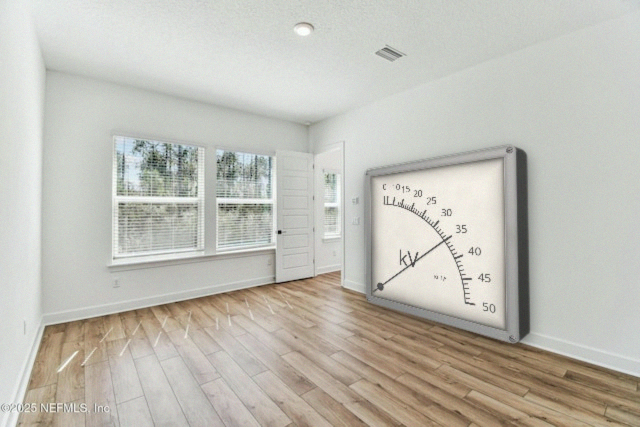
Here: 35 kV
